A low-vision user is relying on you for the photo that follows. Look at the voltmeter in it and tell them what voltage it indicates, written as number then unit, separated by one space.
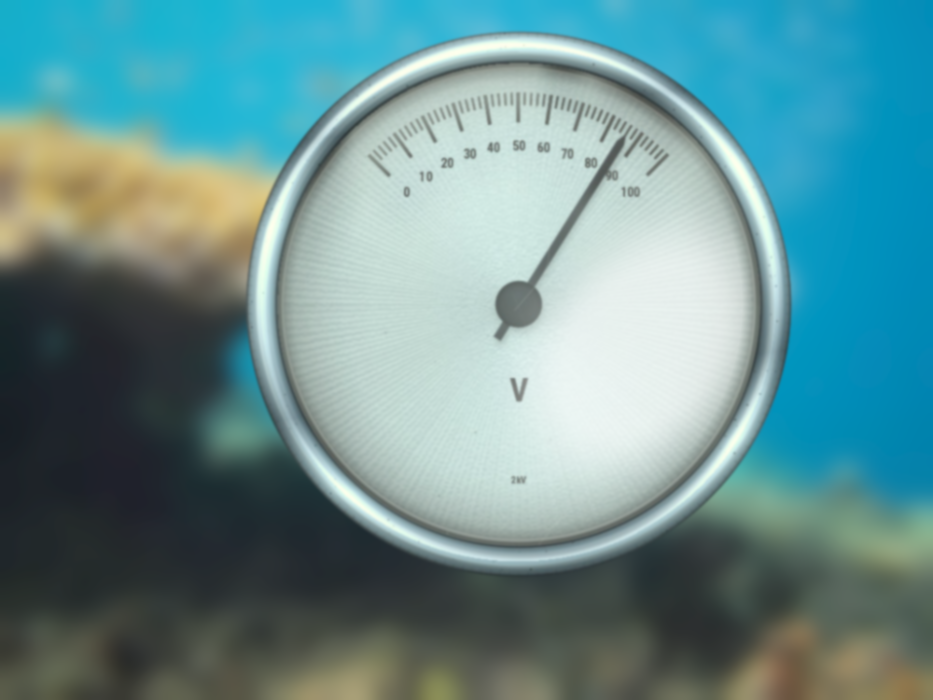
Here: 86 V
